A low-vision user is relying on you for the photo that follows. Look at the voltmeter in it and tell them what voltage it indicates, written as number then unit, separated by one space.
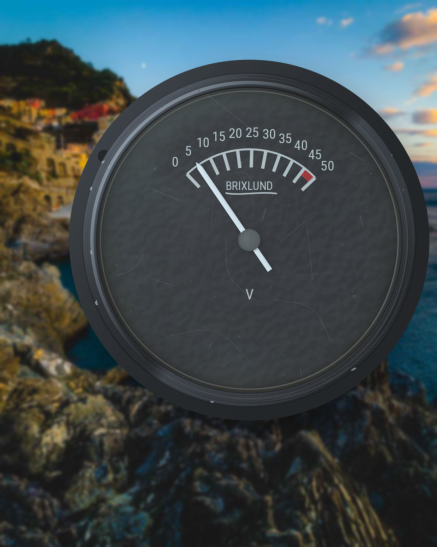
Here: 5 V
